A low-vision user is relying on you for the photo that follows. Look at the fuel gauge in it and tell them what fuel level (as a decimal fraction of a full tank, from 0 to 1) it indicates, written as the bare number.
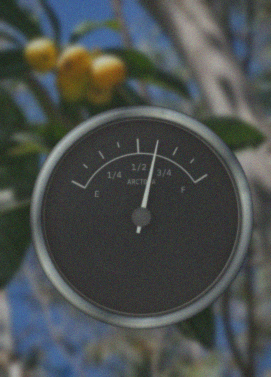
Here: 0.625
